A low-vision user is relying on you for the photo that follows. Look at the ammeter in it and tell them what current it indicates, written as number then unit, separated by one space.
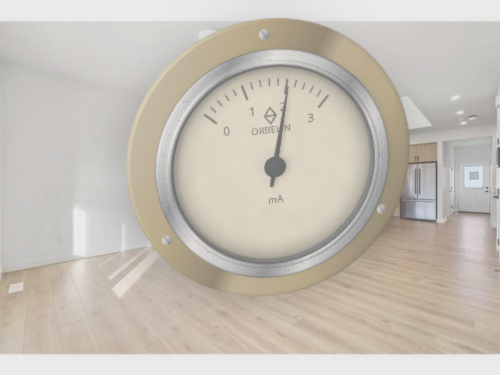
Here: 2 mA
